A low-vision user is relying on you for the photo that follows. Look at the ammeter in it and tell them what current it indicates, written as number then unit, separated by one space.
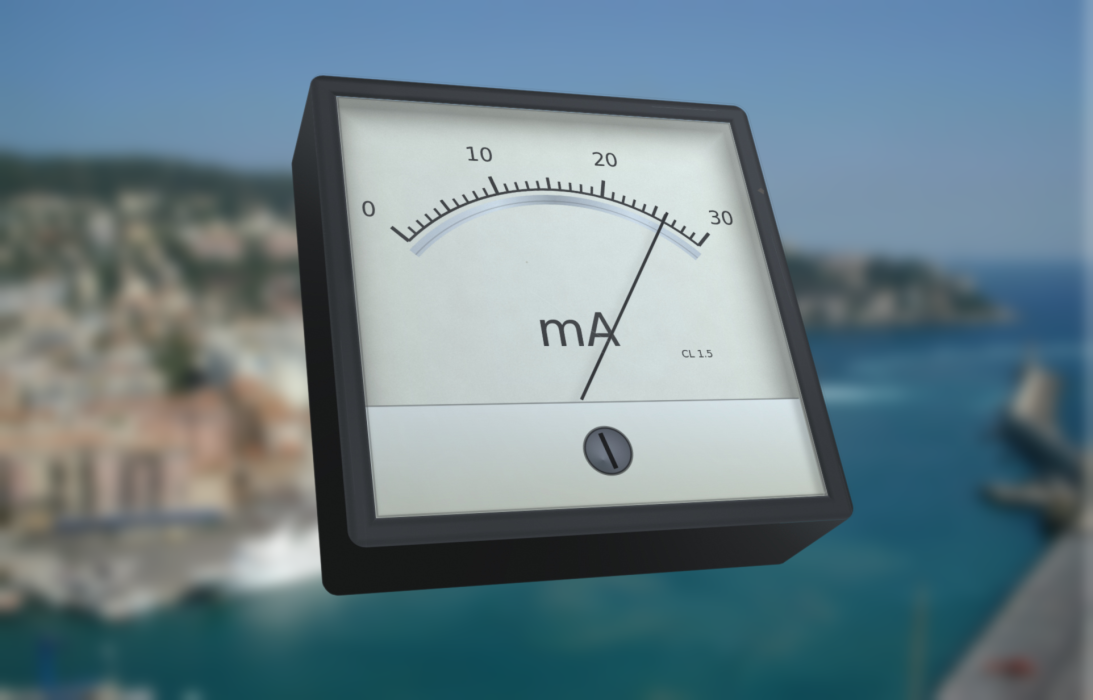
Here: 26 mA
